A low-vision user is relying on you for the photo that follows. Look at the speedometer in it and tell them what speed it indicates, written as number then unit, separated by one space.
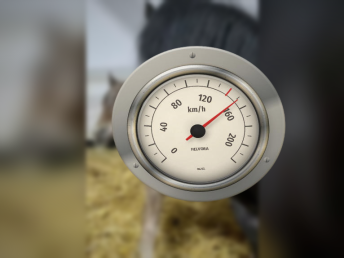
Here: 150 km/h
